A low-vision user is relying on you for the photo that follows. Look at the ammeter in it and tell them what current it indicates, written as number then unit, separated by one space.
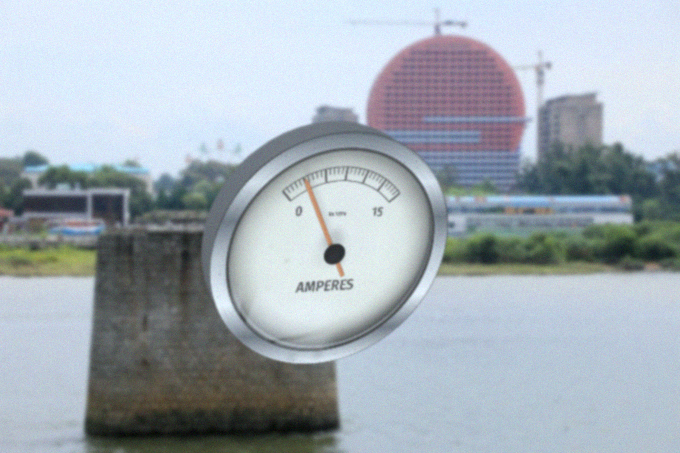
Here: 2.5 A
